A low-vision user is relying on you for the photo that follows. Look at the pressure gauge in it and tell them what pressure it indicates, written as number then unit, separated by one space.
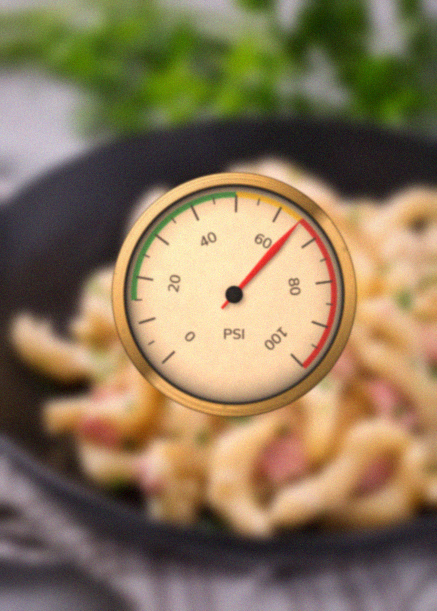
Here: 65 psi
